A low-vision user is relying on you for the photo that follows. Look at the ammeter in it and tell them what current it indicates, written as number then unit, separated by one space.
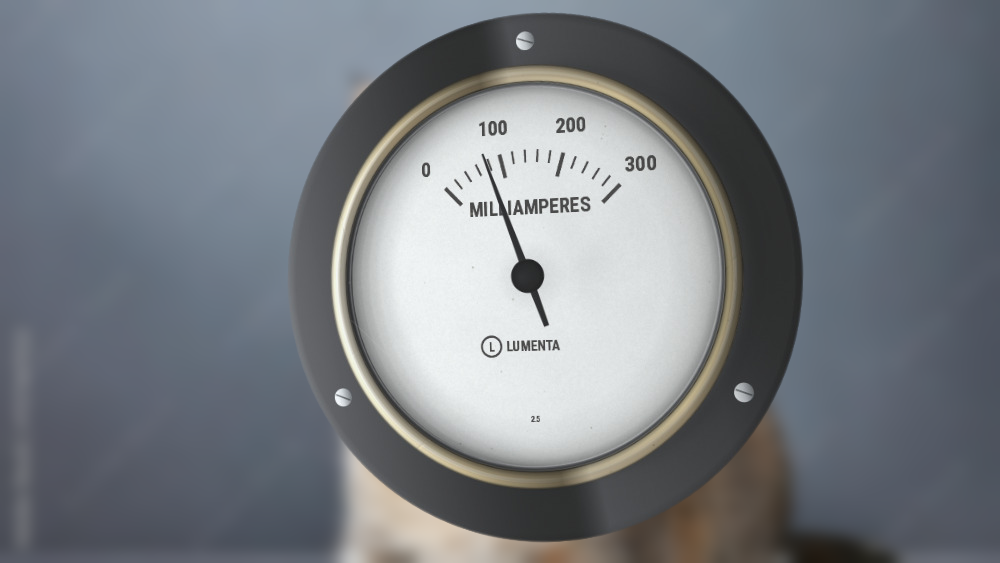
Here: 80 mA
